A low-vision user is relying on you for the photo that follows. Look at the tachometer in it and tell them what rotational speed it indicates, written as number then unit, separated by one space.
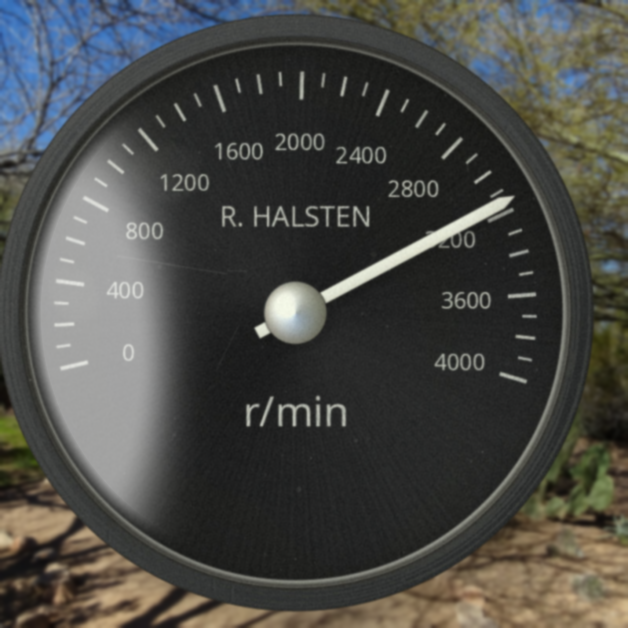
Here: 3150 rpm
